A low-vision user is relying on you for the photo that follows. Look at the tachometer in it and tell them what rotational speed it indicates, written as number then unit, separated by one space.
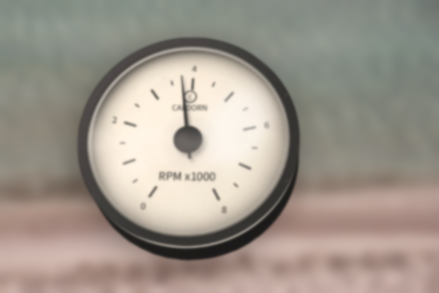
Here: 3750 rpm
